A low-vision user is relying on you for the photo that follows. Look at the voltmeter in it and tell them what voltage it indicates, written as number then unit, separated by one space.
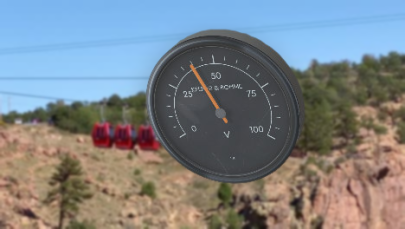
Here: 40 V
